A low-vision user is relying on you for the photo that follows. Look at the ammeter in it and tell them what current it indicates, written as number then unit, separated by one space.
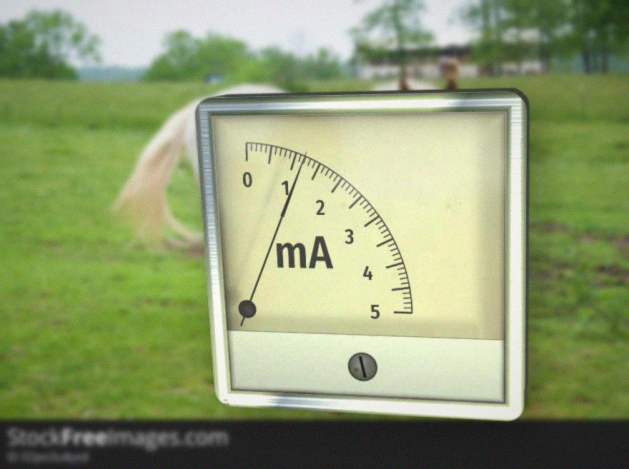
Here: 1.2 mA
